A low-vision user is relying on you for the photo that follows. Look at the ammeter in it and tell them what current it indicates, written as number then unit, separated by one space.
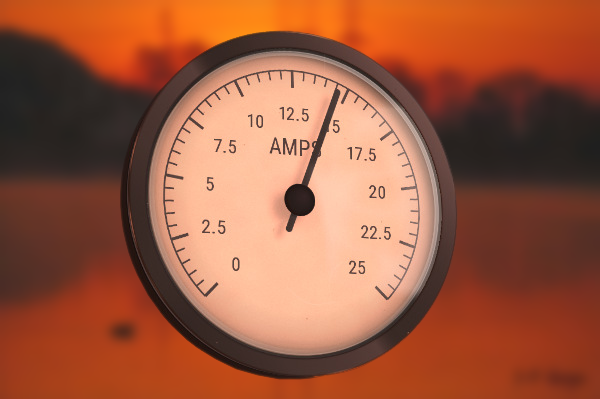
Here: 14.5 A
